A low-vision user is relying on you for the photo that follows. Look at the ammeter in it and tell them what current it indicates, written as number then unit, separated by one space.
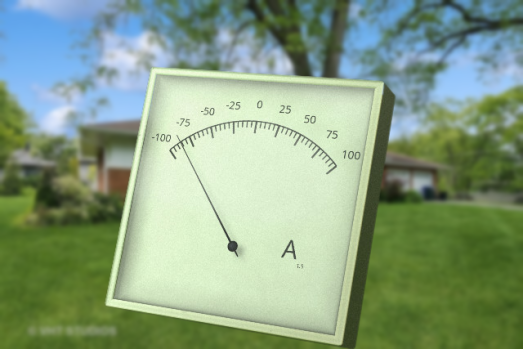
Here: -85 A
